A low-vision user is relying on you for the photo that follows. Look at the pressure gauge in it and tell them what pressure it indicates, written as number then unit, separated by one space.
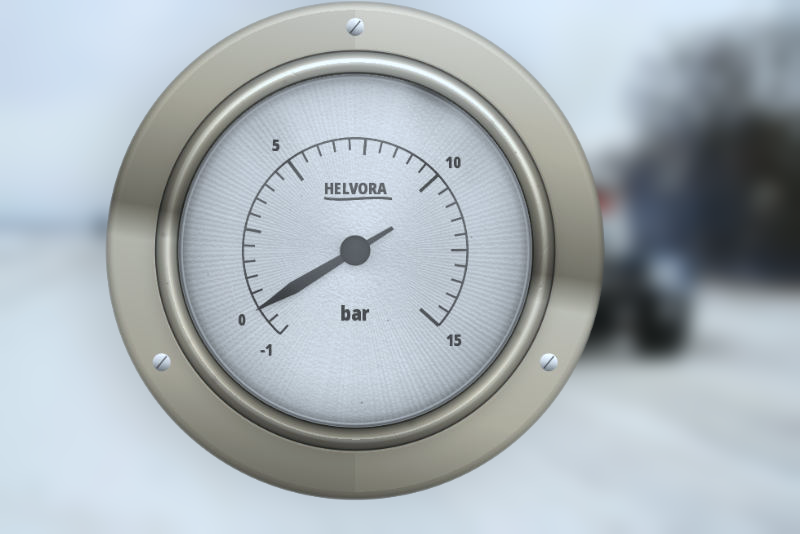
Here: 0 bar
